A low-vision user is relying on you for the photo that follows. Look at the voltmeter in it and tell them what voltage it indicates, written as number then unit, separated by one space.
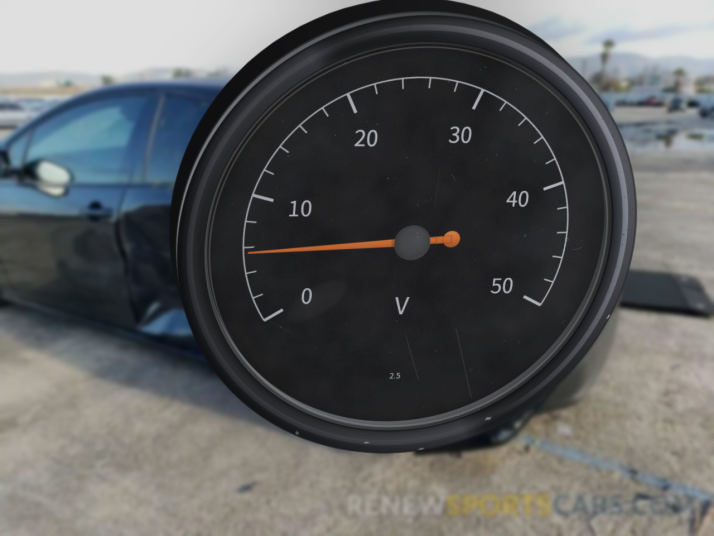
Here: 6 V
